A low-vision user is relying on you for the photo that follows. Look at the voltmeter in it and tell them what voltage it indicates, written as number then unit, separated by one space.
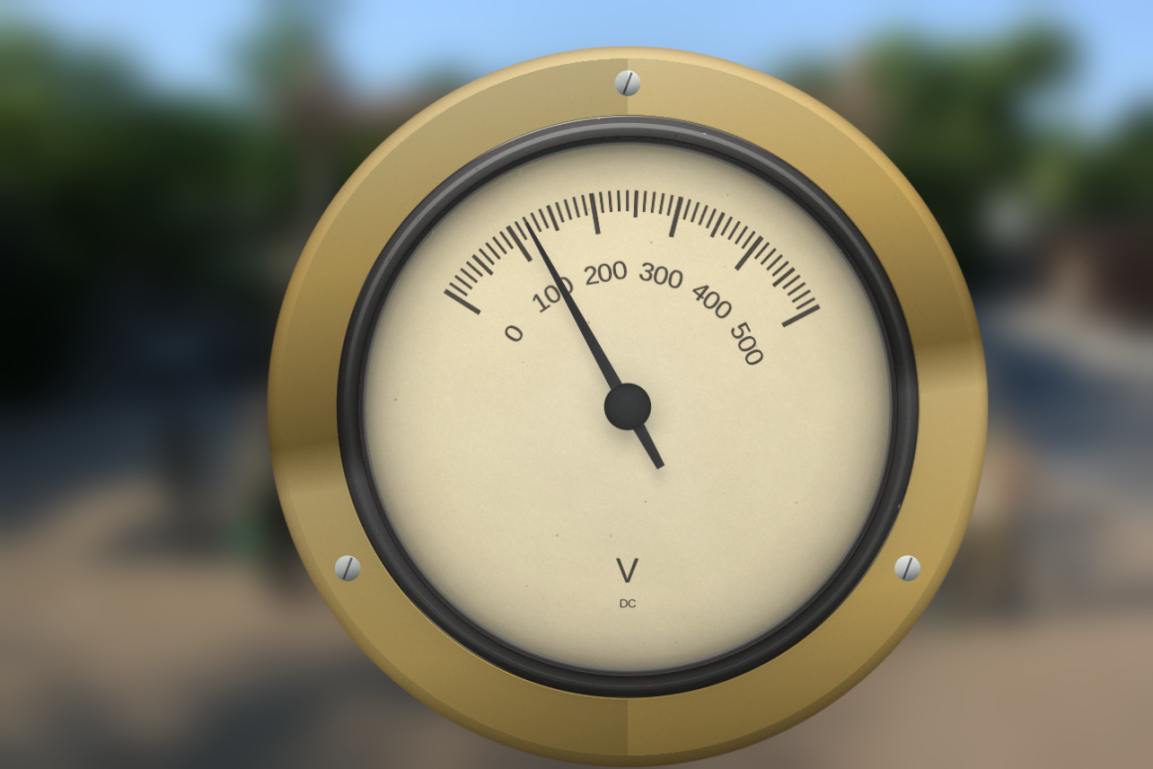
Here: 120 V
